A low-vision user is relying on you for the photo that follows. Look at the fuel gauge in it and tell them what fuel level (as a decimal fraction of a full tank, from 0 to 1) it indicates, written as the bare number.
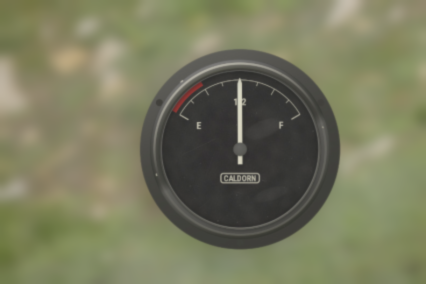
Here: 0.5
